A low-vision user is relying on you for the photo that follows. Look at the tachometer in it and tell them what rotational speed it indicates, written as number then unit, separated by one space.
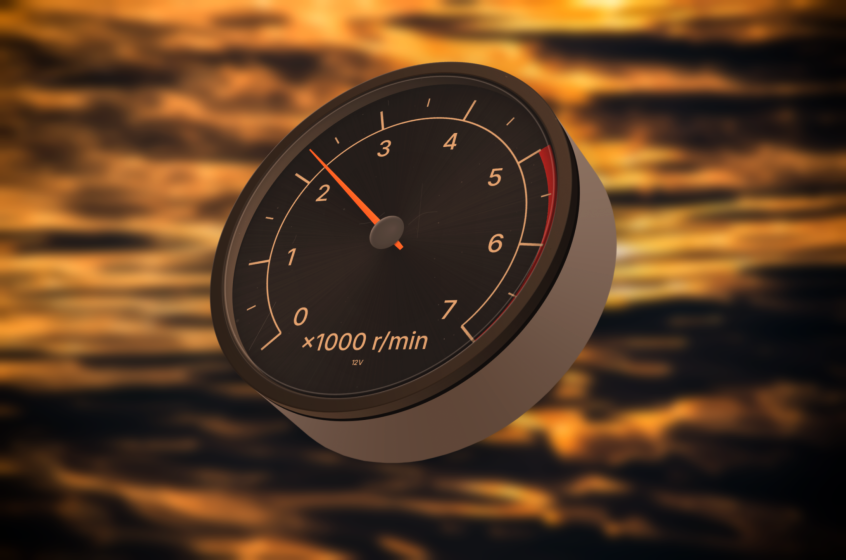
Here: 2250 rpm
